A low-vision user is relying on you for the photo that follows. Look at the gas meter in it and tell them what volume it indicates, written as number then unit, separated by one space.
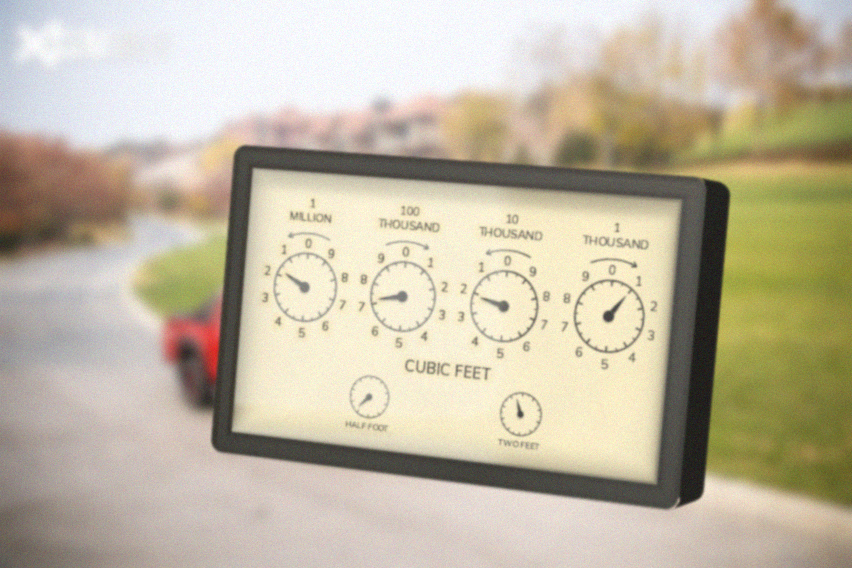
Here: 172100 ft³
